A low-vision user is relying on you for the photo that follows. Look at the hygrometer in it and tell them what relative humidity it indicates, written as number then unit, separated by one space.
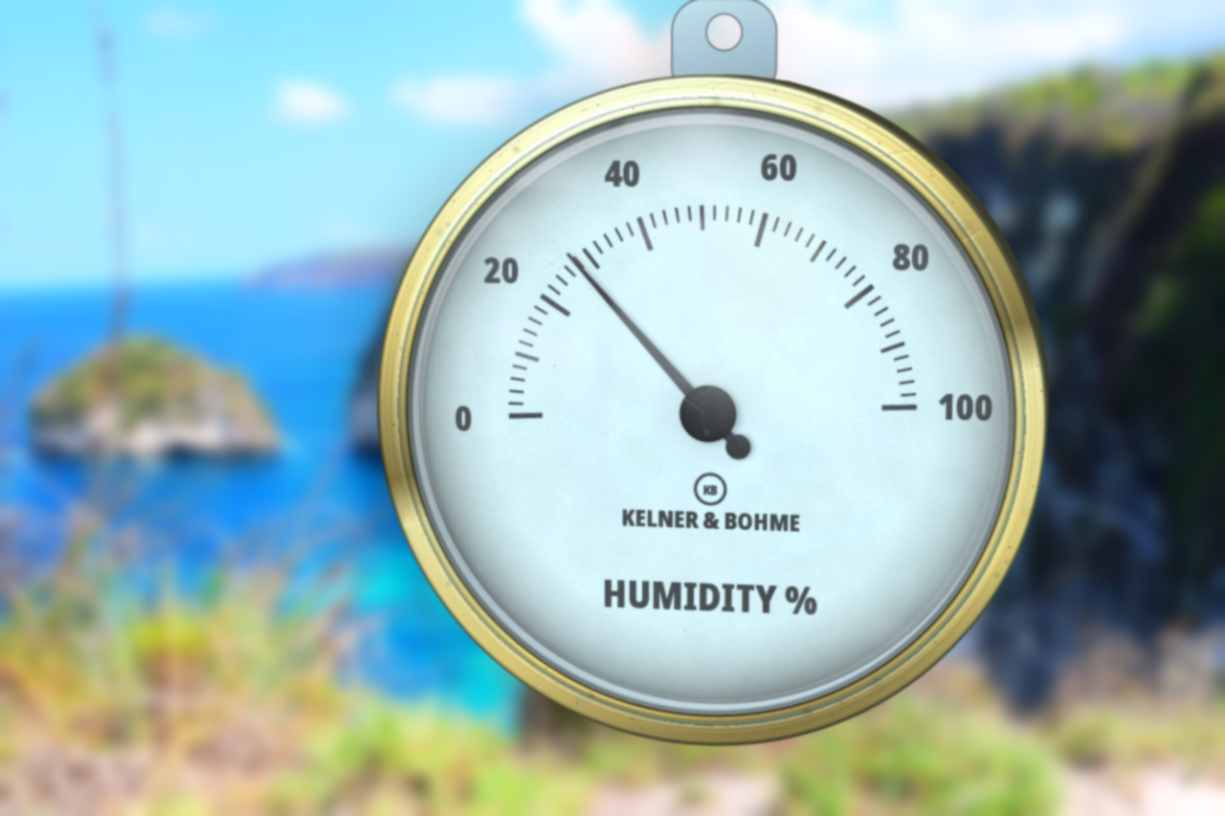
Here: 28 %
